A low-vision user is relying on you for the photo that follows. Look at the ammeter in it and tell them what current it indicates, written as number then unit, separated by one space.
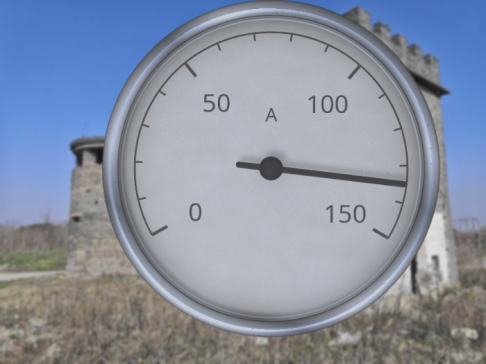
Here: 135 A
